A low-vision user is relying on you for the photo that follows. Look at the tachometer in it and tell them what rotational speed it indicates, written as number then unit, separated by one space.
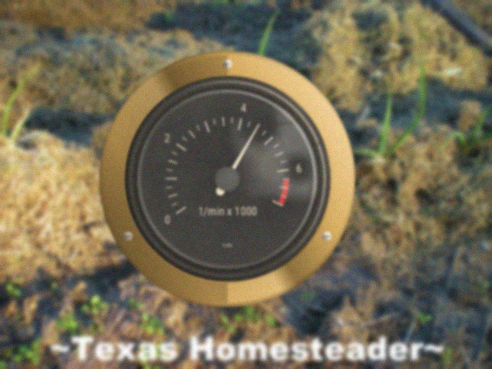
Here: 4500 rpm
